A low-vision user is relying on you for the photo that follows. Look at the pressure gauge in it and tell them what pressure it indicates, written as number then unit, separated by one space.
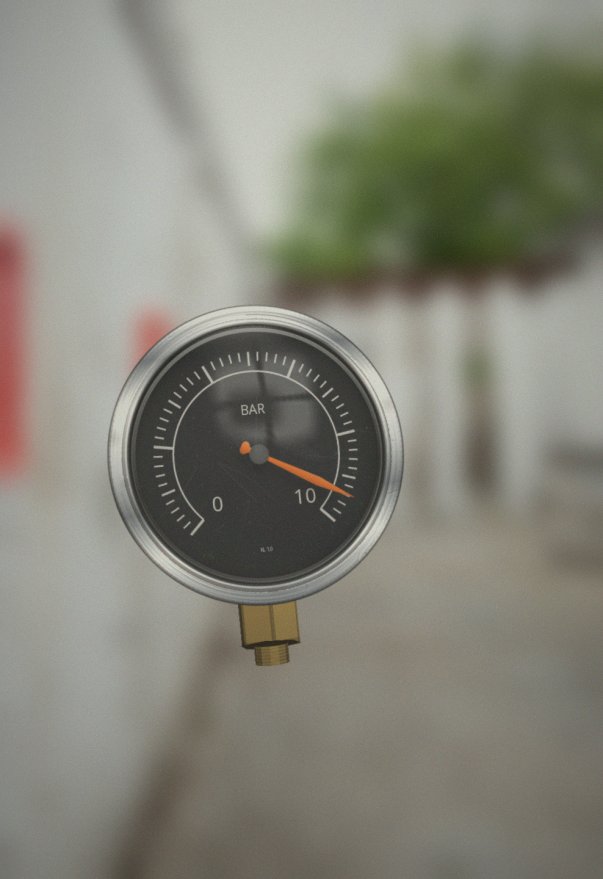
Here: 9.4 bar
